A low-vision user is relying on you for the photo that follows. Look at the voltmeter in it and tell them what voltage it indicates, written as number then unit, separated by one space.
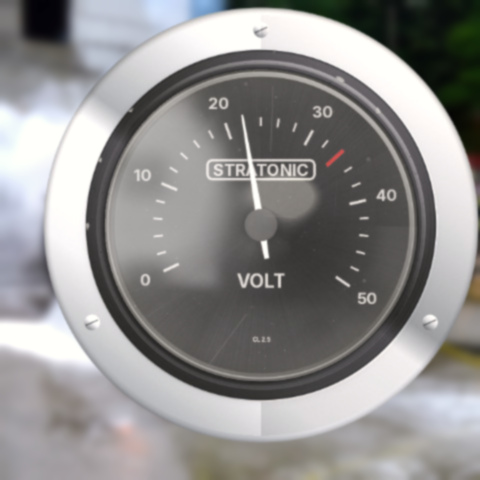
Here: 22 V
